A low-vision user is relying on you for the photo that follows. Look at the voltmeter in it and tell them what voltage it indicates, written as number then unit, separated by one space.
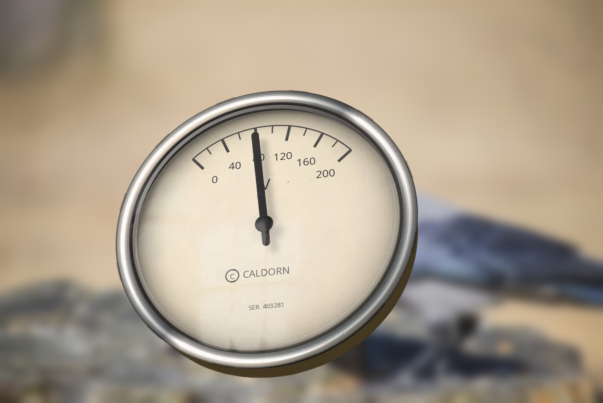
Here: 80 V
